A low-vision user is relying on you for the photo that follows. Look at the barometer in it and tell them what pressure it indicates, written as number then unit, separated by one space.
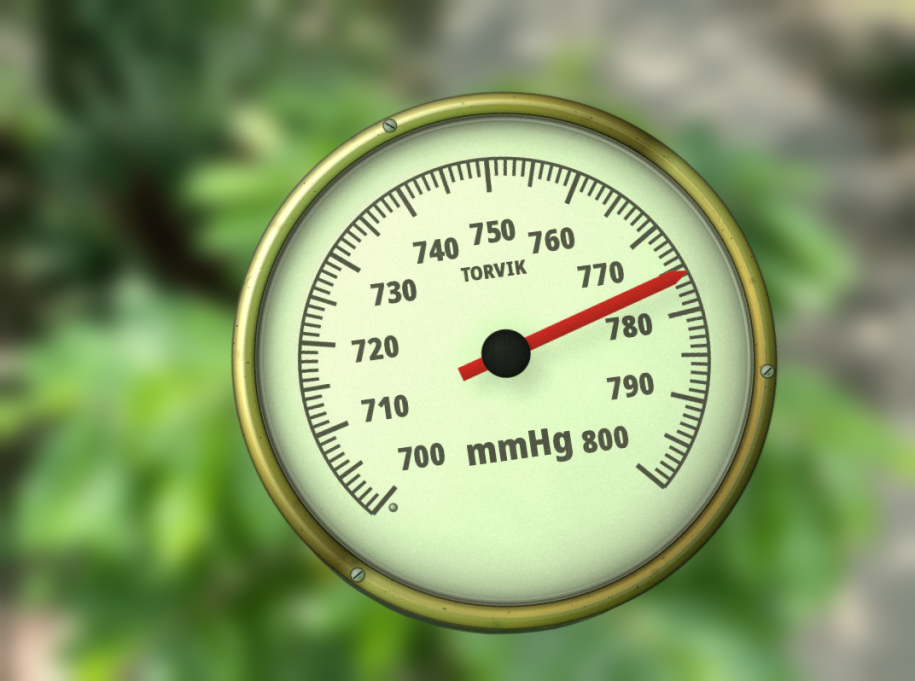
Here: 776 mmHg
